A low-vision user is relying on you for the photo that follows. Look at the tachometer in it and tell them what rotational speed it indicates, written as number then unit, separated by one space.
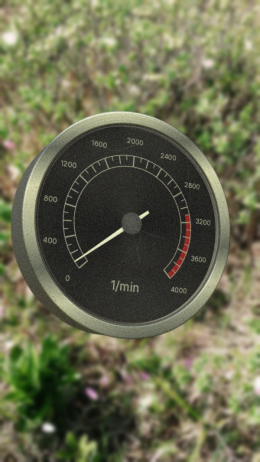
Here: 100 rpm
